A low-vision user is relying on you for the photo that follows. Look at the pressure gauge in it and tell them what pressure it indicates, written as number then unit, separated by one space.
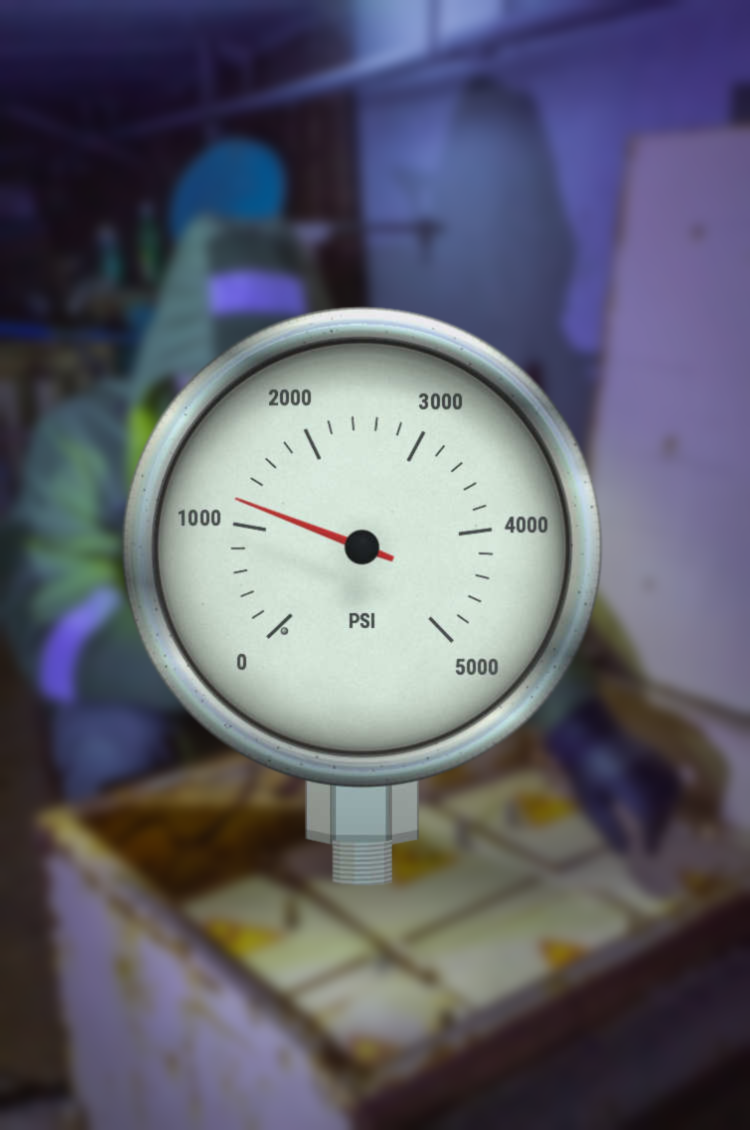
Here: 1200 psi
